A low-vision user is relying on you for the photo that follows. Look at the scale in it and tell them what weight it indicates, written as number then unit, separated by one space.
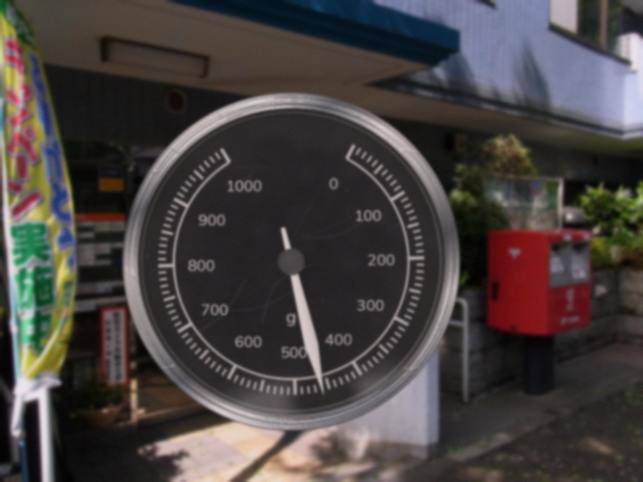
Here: 460 g
